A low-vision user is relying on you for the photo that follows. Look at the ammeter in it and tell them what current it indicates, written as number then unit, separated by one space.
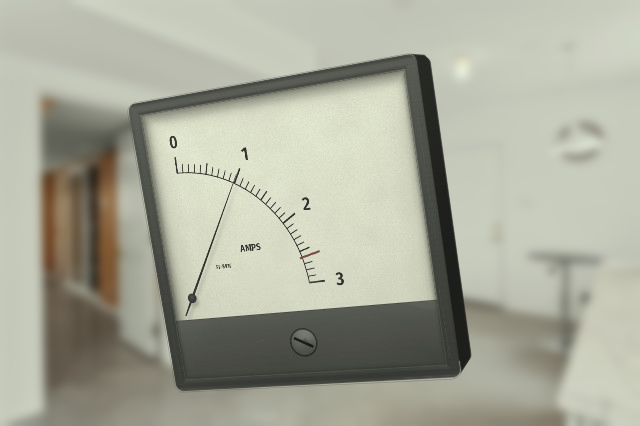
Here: 1 A
